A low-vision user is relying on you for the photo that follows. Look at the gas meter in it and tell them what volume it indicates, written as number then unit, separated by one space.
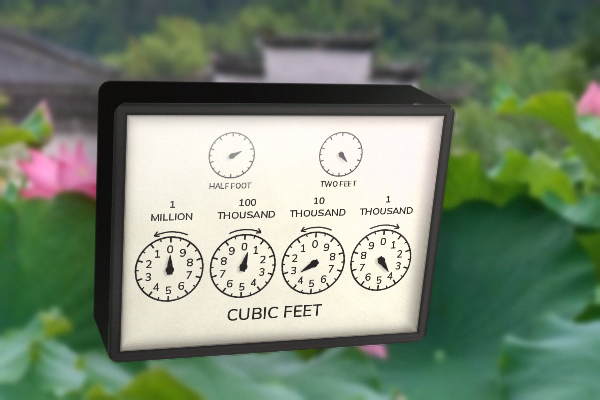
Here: 3400 ft³
